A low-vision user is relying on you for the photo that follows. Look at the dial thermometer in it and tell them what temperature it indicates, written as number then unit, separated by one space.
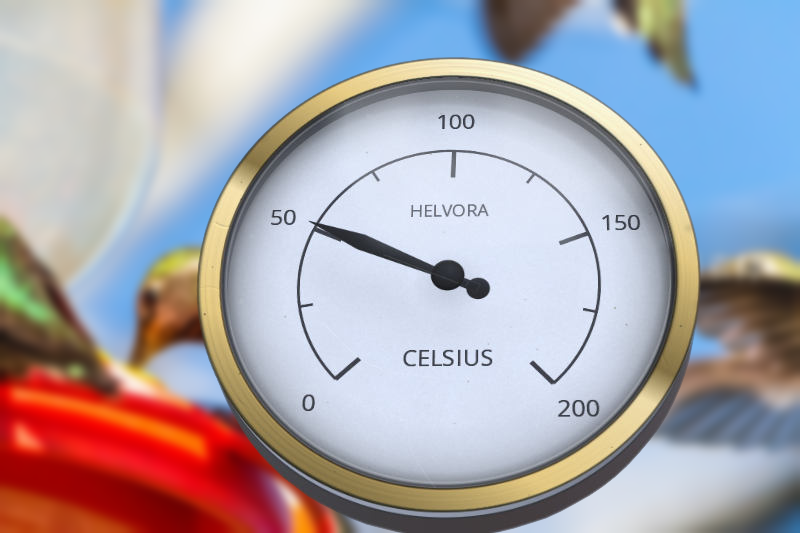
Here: 50 °C
